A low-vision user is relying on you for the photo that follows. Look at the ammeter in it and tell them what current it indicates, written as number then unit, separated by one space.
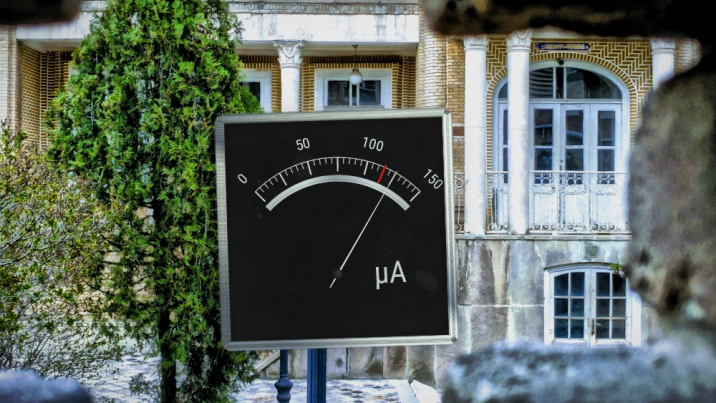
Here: 125 µA
